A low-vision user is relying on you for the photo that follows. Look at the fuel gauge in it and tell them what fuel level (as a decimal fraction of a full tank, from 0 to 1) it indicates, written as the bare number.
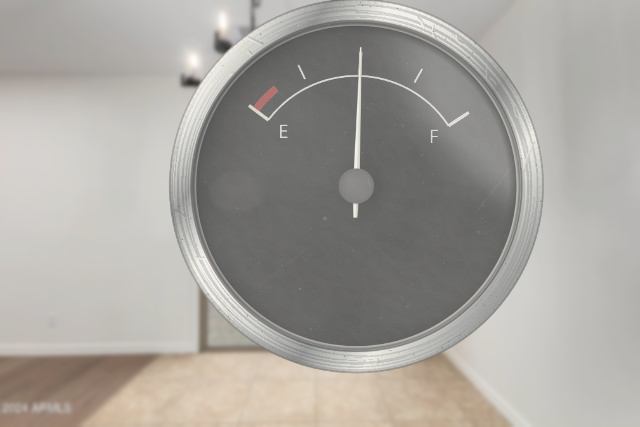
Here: 0.5
